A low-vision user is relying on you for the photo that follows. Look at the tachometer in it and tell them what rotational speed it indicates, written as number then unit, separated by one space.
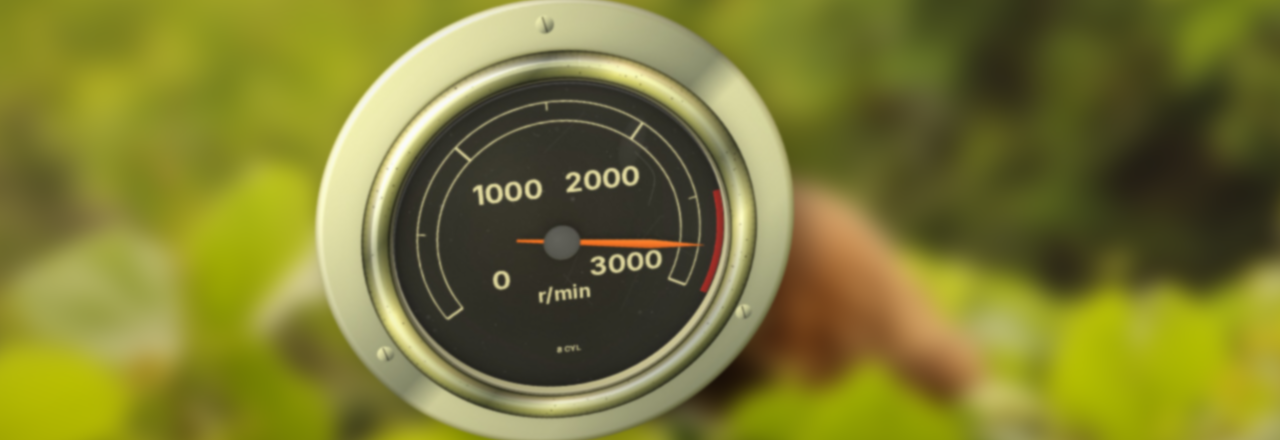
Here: 2750 rpm
